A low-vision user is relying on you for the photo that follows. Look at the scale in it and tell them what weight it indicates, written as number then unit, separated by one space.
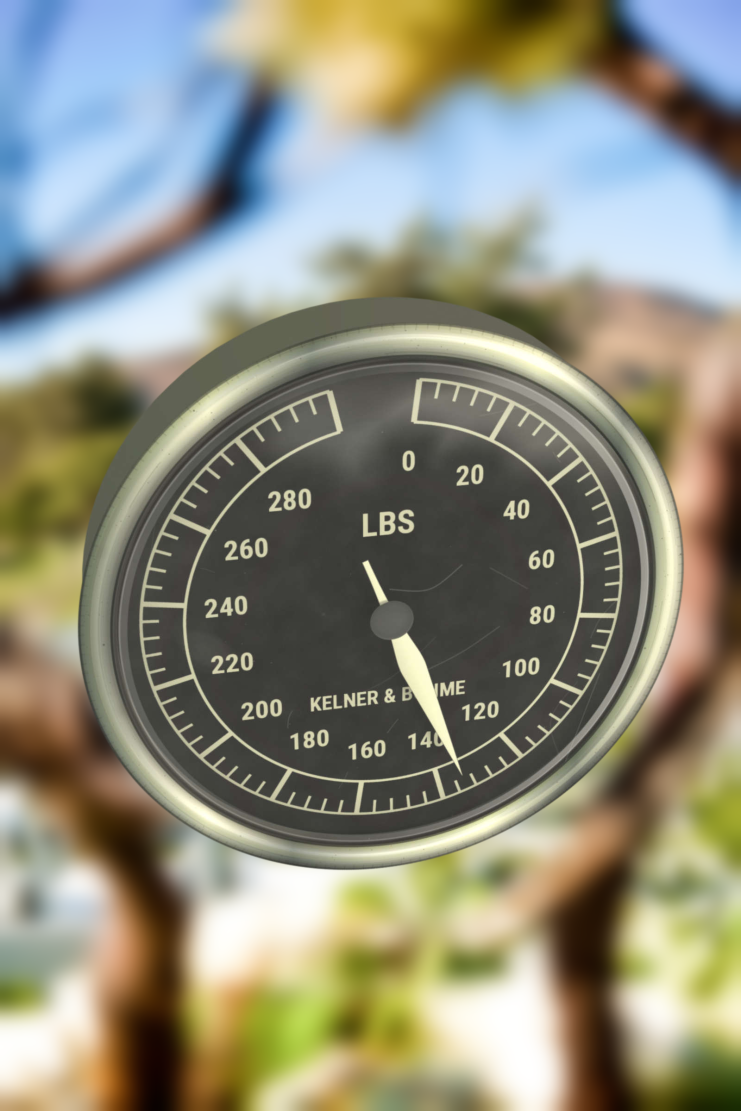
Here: 134 lb
